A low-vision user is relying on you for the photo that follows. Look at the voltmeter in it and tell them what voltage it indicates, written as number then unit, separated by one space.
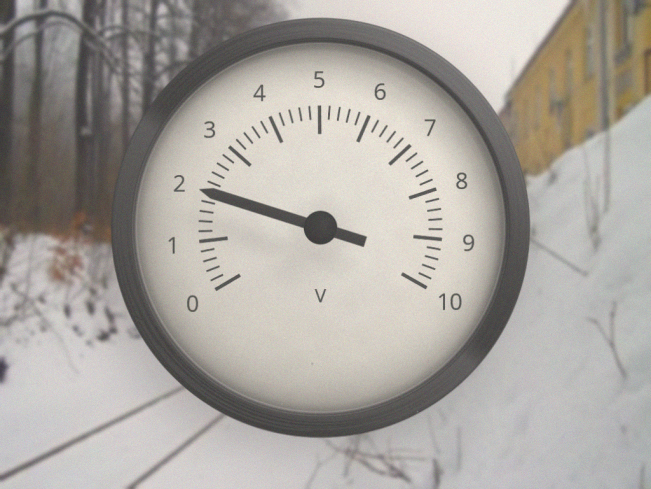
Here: 2 V
